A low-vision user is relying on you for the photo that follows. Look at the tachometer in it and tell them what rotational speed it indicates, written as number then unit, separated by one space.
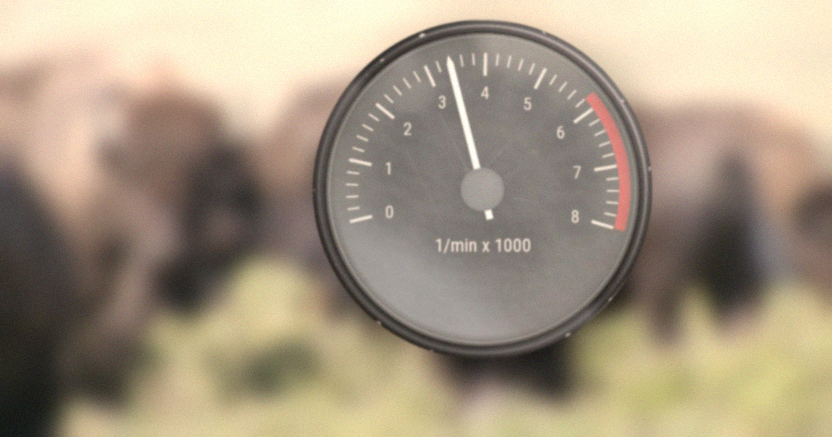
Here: 3400 rpm
